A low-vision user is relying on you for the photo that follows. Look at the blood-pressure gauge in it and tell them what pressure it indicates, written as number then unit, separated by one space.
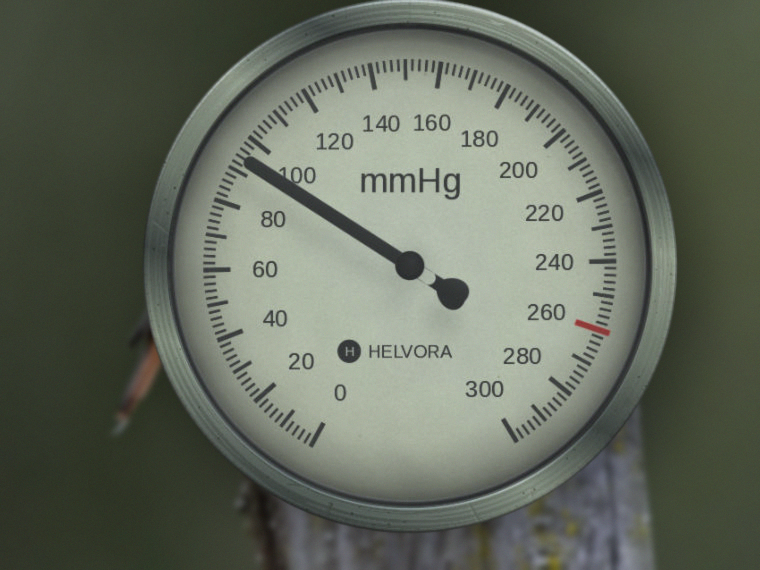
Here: 94 mmHg
